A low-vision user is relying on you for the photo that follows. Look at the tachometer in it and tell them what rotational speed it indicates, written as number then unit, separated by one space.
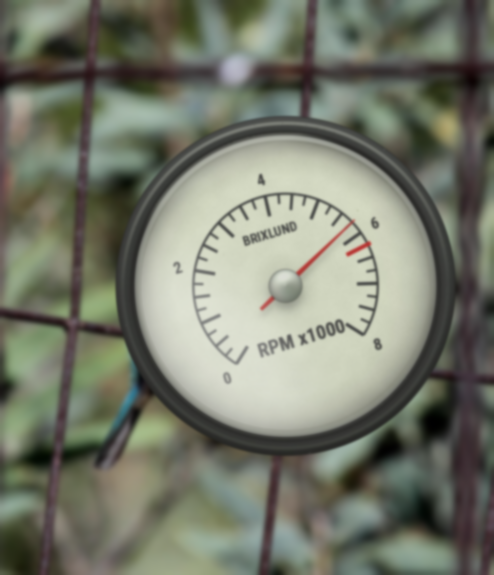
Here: 5750 rpm
